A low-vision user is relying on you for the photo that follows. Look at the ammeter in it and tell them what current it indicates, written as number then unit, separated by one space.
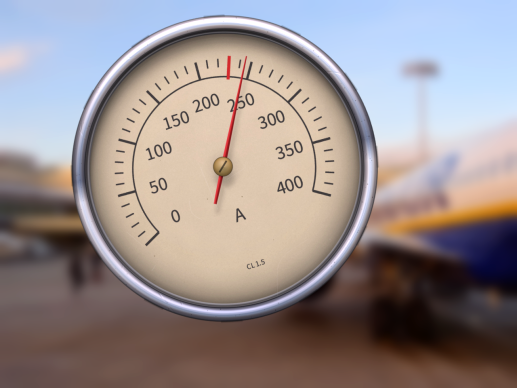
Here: 245 A
